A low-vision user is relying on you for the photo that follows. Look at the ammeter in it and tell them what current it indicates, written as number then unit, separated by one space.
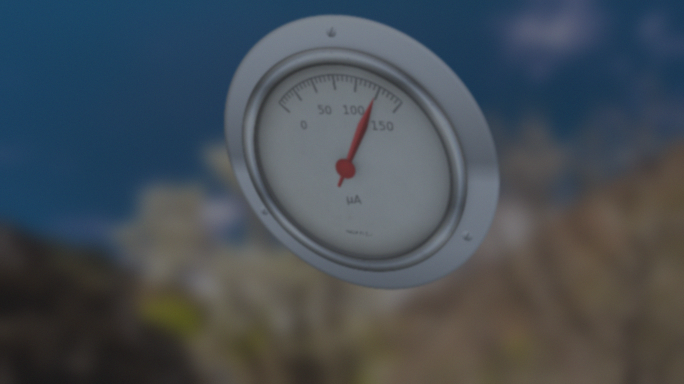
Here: 125 µA
